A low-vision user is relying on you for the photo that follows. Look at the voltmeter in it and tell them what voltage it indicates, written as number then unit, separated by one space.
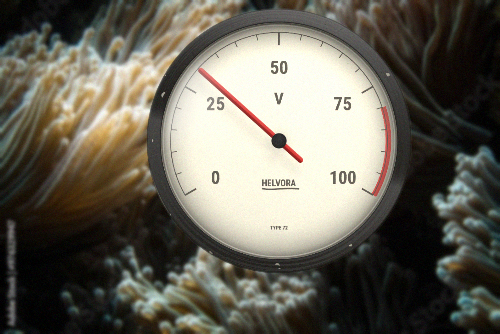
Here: 30 V
